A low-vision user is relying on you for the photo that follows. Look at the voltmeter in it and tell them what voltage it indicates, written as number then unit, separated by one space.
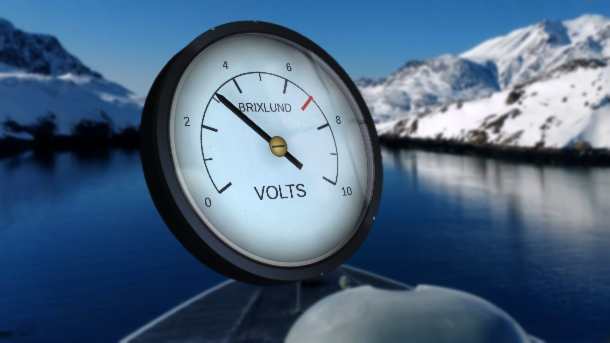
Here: 3 V
